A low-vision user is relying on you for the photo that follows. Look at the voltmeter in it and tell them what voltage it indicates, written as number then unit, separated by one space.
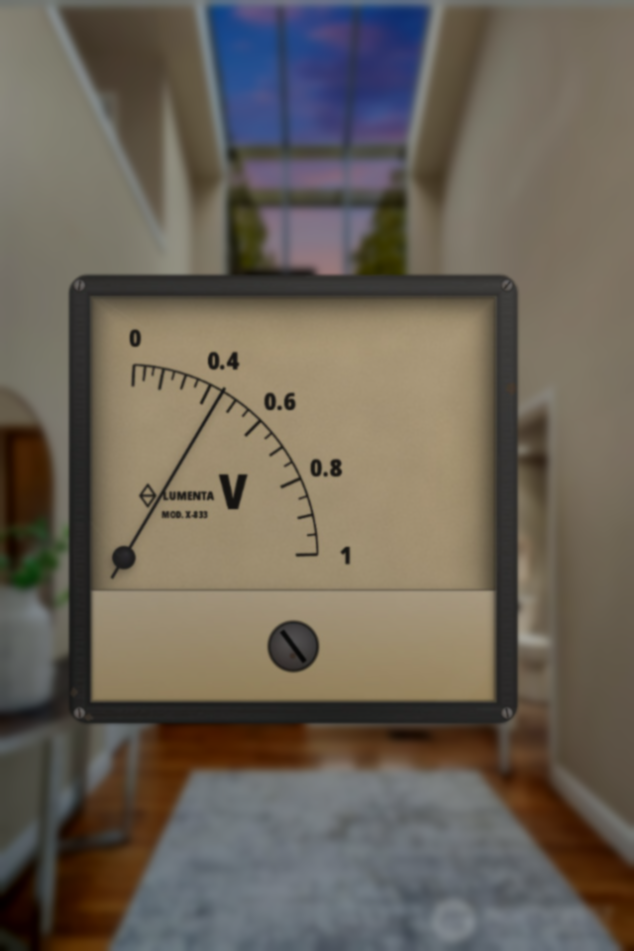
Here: 0.45 V
